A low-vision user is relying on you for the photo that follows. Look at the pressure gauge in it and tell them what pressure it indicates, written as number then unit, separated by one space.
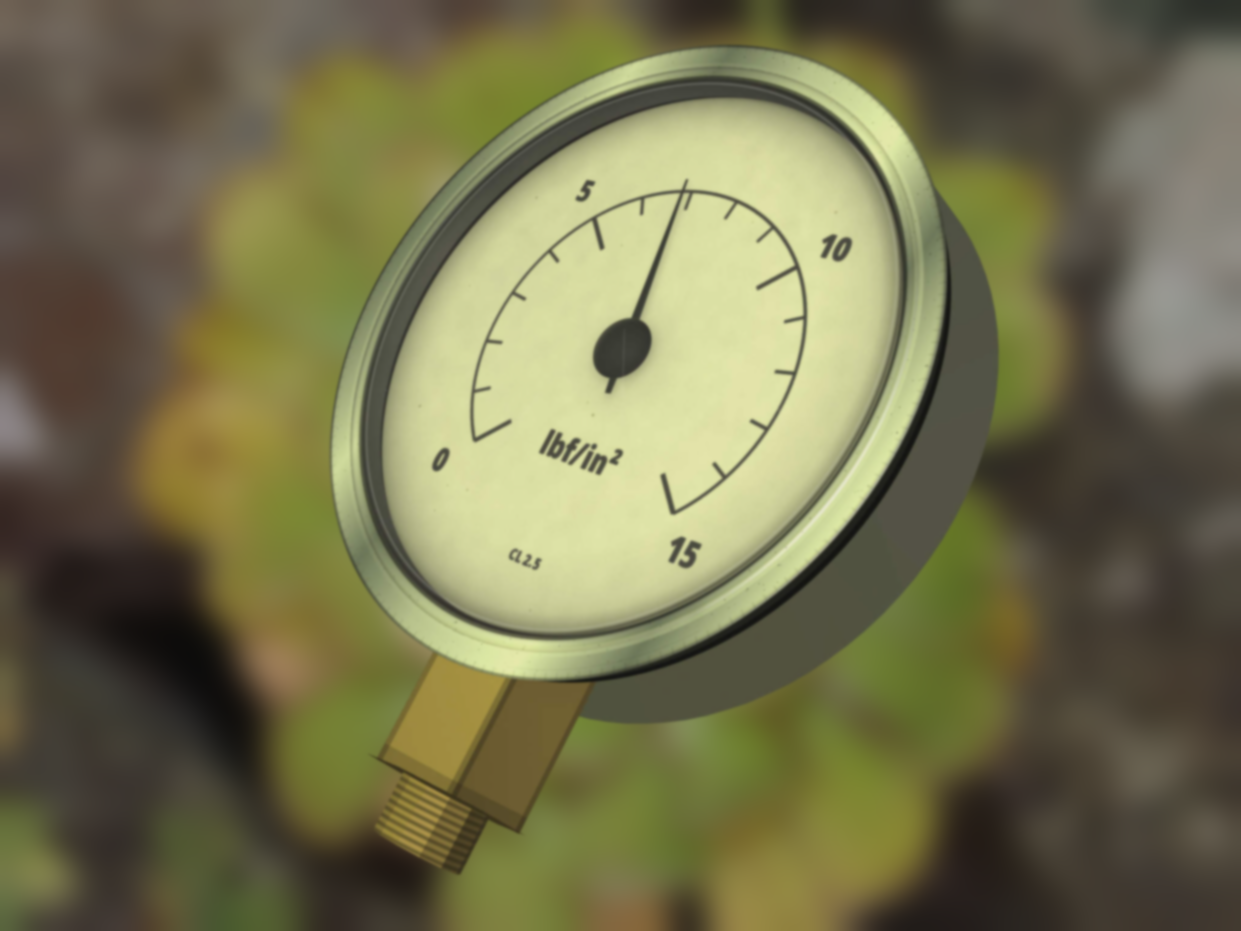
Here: 7 psi
